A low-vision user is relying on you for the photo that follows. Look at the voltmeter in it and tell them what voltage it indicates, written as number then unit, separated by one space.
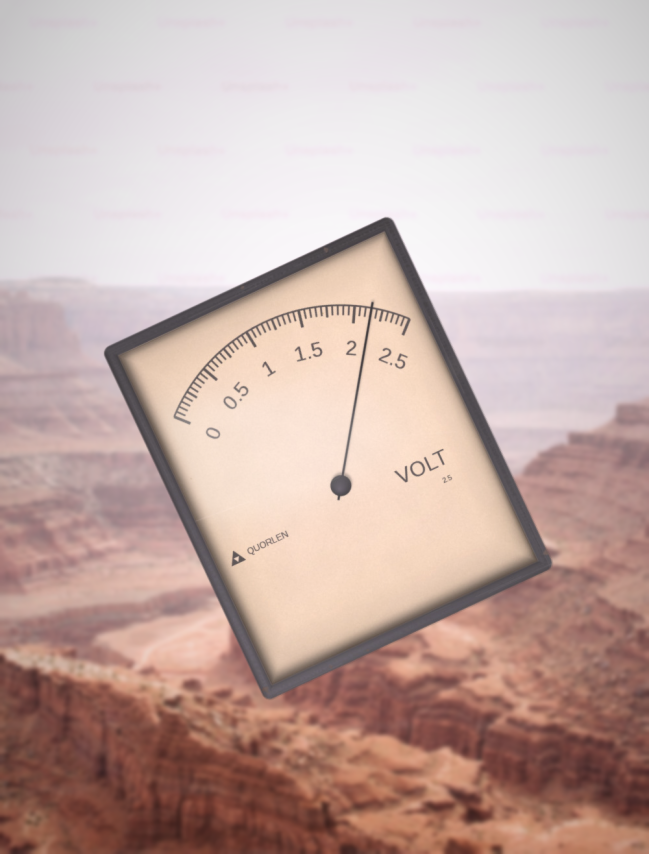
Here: 2.15 V
